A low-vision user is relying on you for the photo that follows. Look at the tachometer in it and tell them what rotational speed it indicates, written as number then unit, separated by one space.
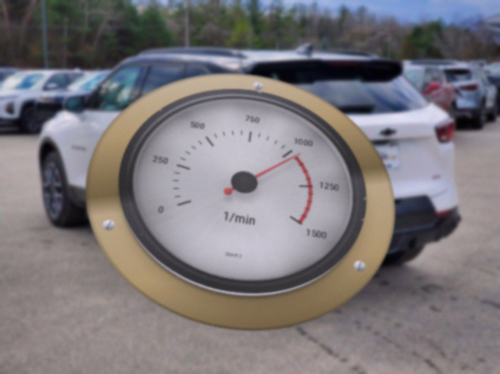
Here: 1050 rpm
